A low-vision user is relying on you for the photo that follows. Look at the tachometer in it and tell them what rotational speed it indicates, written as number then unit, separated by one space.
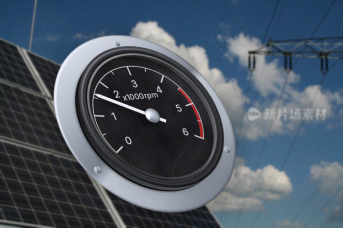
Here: 1500 rpm
